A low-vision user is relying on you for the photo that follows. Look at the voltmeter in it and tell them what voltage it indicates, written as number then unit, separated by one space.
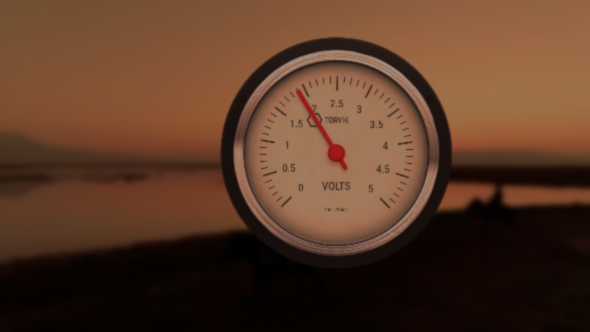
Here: 1.9 V
